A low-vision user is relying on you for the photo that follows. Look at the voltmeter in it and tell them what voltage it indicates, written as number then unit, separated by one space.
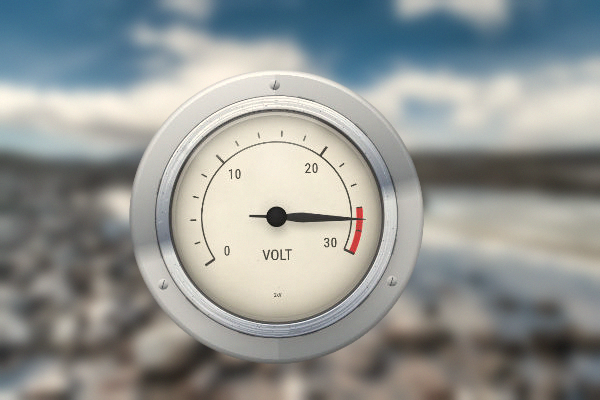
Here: 27 V
